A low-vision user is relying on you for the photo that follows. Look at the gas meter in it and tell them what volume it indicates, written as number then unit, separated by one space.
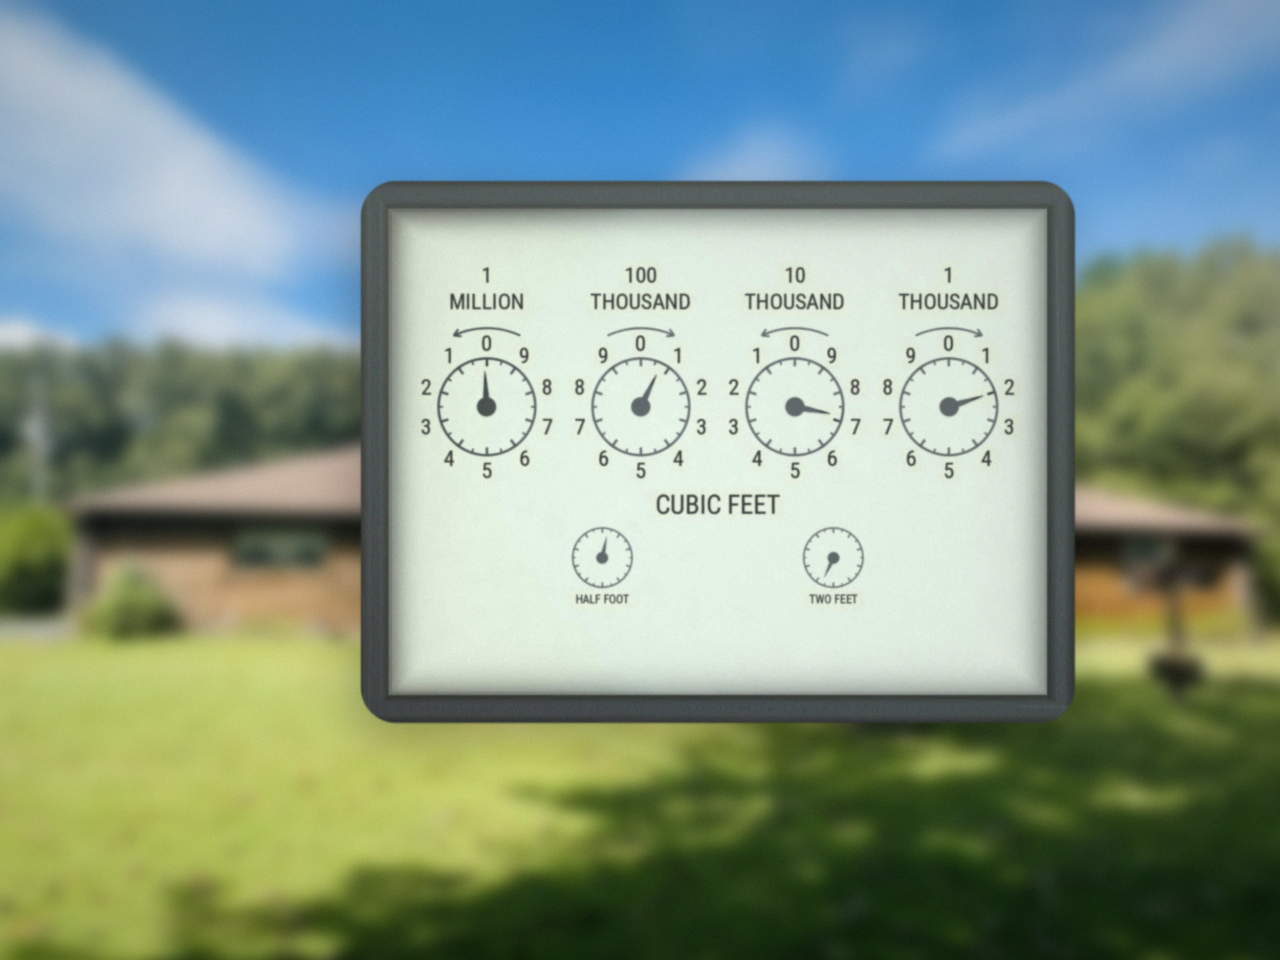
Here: 7200 ft³
